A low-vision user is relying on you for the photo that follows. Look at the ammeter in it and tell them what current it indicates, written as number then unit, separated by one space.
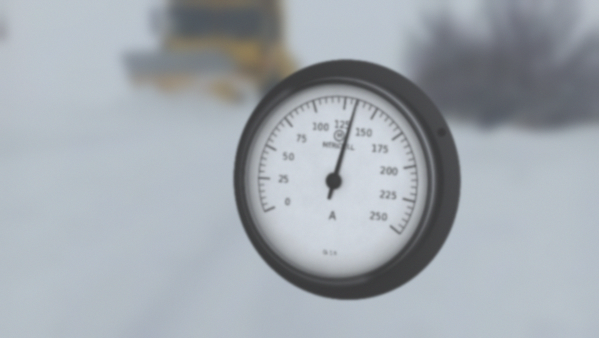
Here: 135 A
